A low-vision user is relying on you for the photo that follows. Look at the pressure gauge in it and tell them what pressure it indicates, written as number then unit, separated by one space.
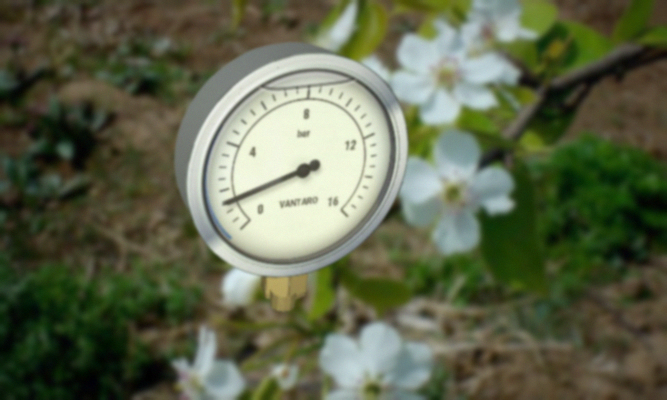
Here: 1.5 bar
